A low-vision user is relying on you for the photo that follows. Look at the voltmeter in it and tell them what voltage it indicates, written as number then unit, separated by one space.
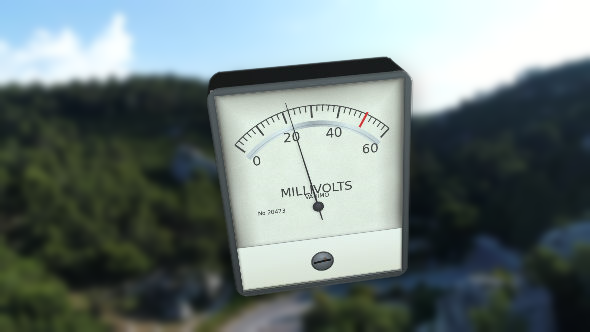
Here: 22 mV
